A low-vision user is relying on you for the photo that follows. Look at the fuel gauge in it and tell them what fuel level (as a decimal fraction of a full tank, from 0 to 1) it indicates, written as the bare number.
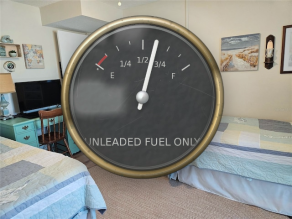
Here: 0.625
